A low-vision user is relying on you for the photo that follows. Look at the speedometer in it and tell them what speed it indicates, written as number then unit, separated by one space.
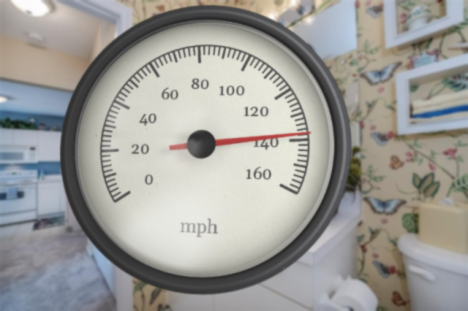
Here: 138 mph
